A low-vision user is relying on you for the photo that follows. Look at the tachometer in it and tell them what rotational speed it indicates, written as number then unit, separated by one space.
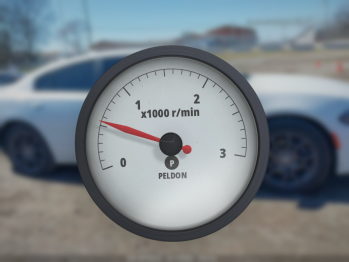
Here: 550 rpm
